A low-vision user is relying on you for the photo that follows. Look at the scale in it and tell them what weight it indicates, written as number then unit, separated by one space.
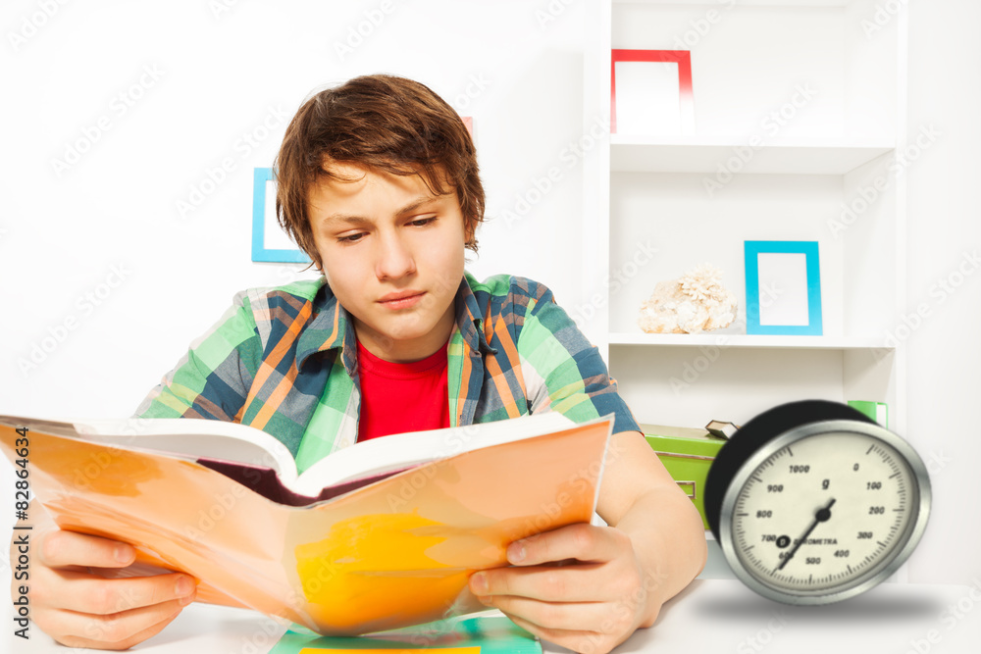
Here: 600 g
